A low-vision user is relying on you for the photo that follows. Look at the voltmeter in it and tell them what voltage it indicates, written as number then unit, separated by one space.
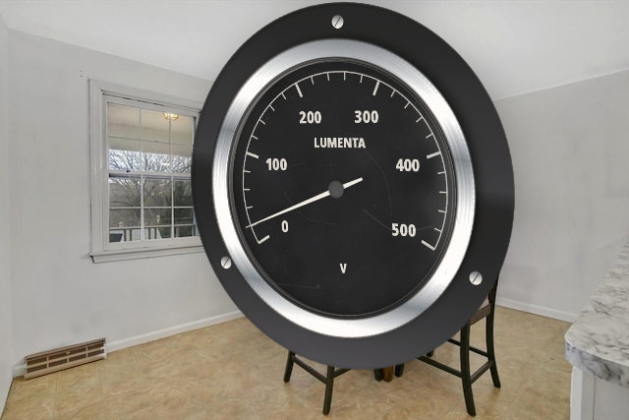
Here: 20 V
